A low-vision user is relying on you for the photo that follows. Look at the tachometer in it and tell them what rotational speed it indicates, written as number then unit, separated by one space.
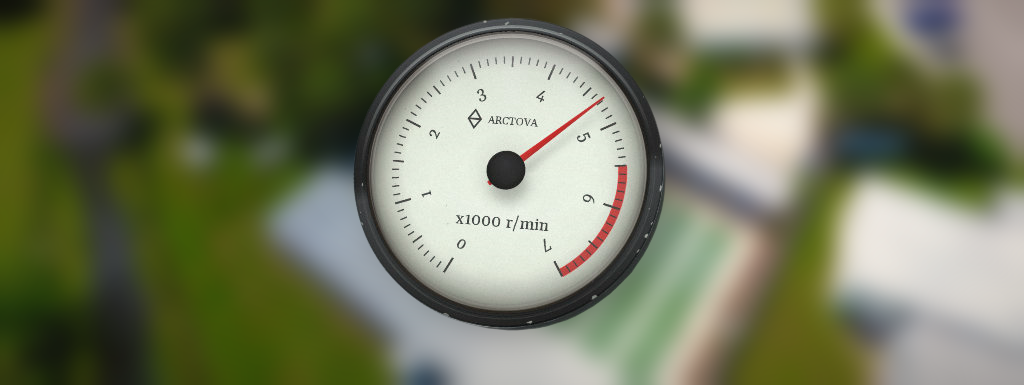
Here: 4700 rpm
